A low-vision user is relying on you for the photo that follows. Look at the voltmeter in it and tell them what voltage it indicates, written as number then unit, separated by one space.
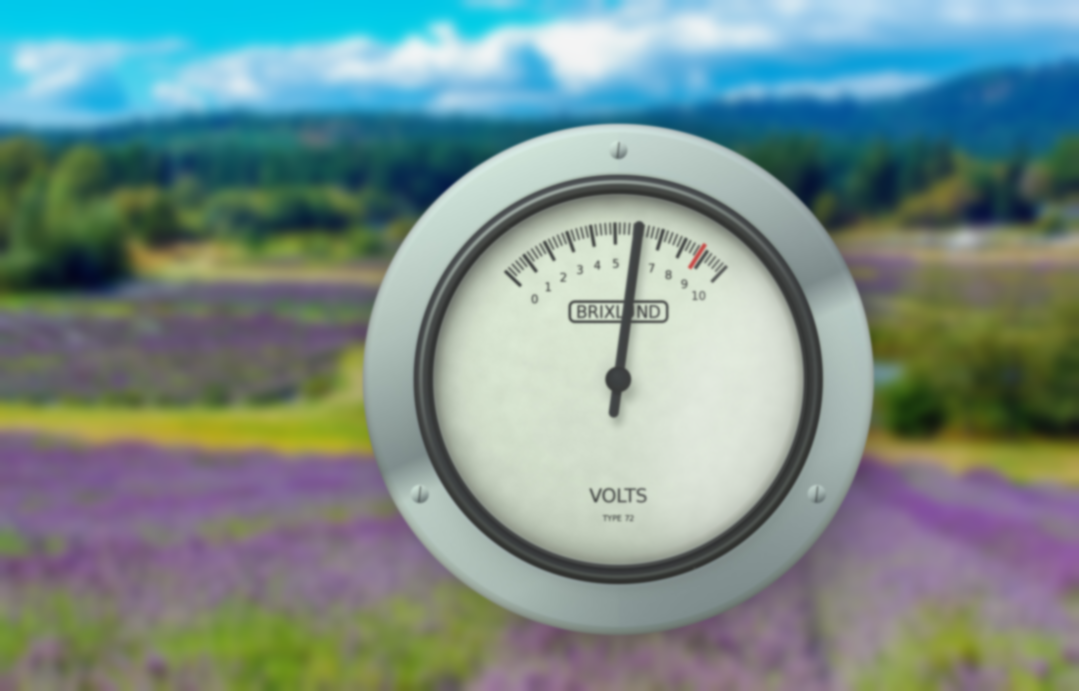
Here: 6 V
